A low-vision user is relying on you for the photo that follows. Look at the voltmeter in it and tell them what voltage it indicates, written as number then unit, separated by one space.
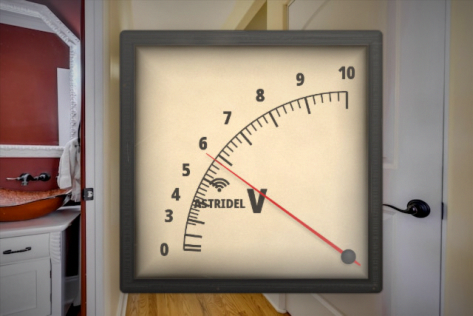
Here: 5.8 V
